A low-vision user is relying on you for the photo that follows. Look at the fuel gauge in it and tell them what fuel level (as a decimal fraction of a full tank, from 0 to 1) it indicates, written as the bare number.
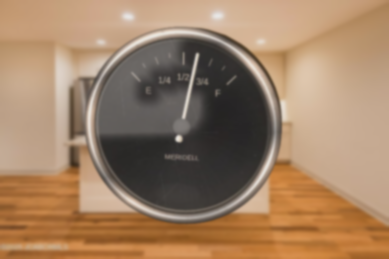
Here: 0.625
